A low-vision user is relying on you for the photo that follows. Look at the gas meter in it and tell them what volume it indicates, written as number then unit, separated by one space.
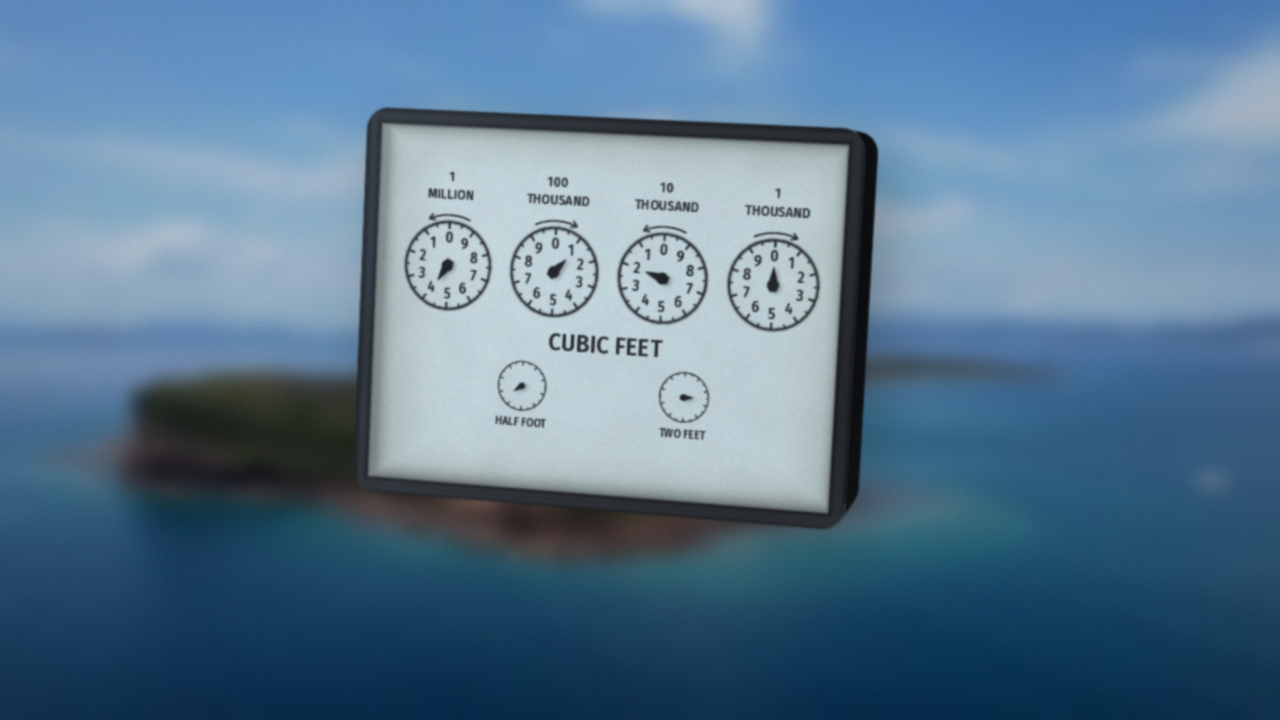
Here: 412000 ft³
